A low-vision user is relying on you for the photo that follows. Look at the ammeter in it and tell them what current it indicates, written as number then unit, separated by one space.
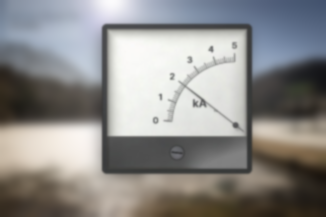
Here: 2 kA
